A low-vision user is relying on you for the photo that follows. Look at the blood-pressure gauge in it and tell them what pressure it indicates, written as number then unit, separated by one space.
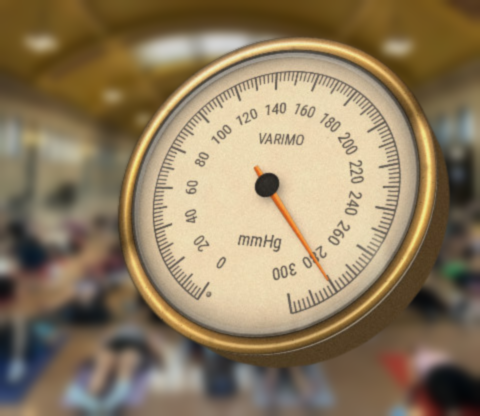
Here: 280 mmHg
